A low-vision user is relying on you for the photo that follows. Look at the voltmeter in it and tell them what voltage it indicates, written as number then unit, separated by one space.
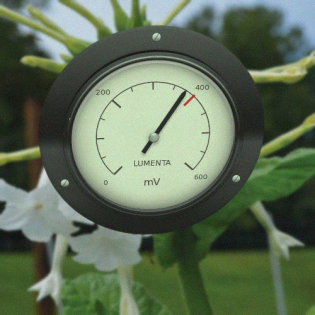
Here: 375 mV
